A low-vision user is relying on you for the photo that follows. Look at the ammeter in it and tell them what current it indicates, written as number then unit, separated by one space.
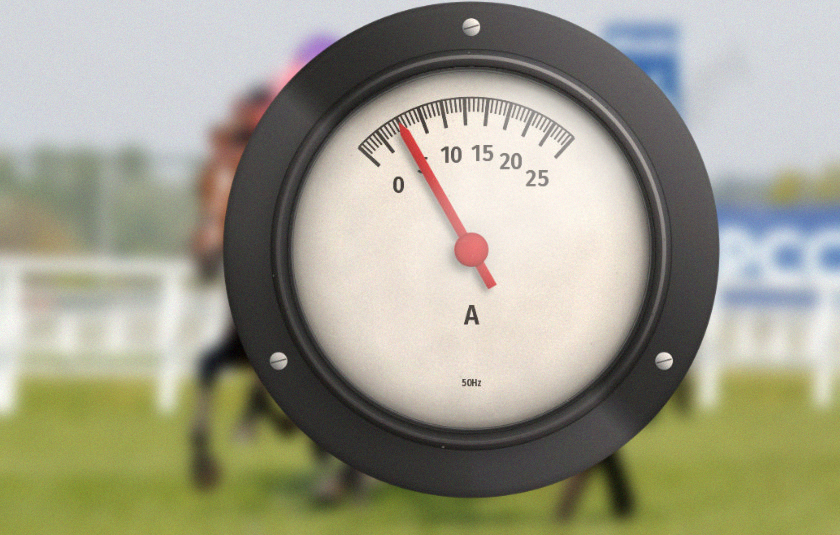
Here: 5 A
